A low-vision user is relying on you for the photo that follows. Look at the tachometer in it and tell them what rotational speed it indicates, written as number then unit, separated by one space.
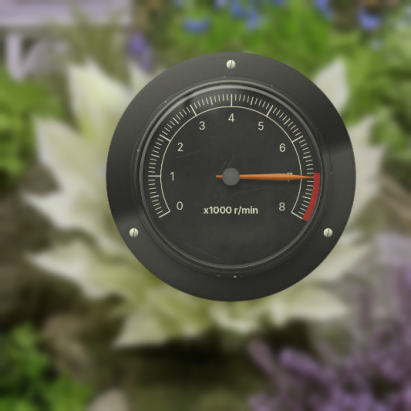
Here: 7000 rpm
